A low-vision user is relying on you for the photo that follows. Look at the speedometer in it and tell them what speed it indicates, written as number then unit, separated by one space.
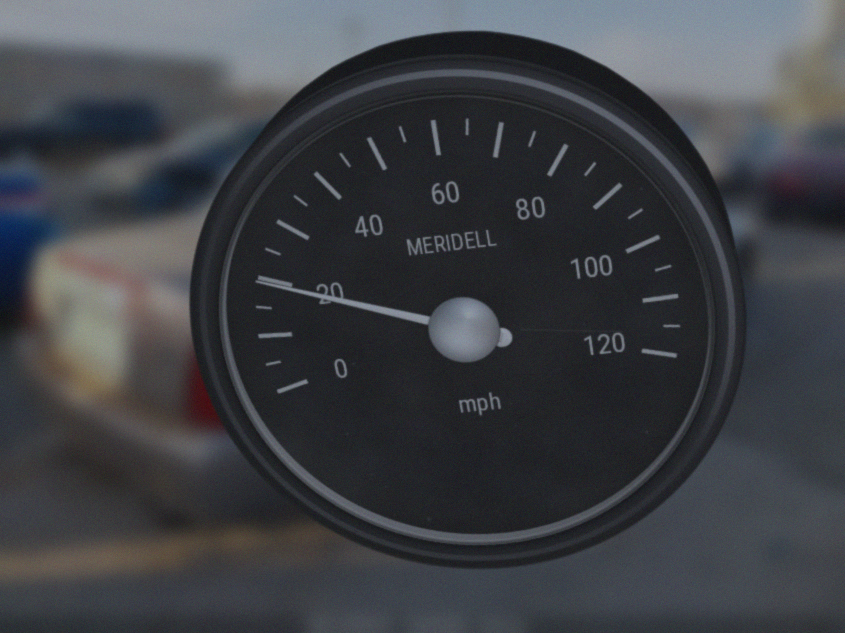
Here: 20 mph
